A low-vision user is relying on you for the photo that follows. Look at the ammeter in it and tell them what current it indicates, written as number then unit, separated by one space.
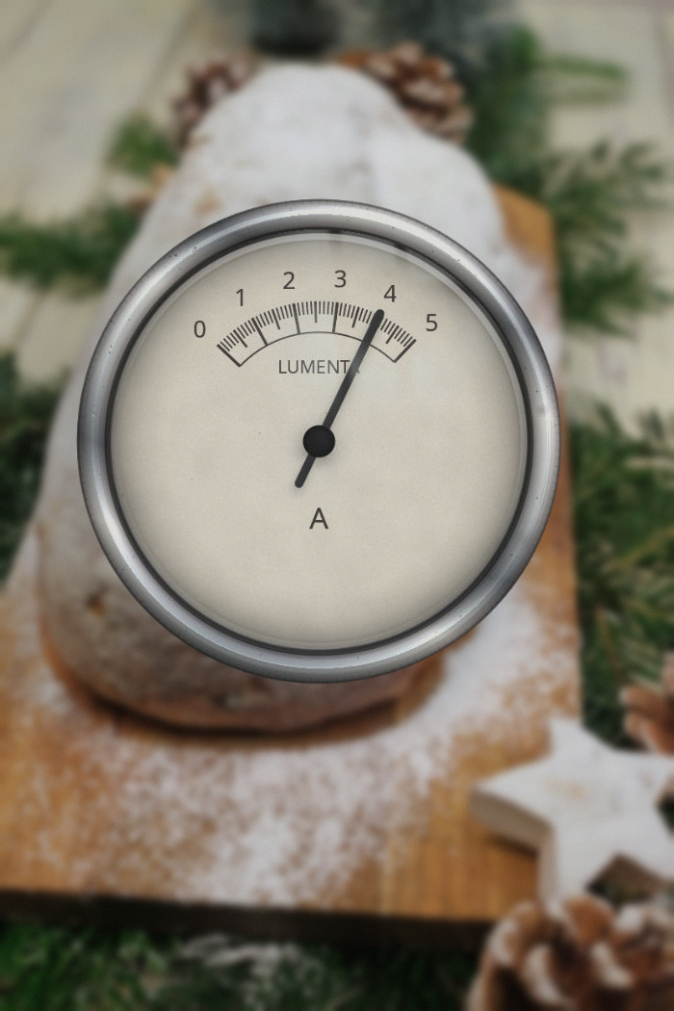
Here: 4 A
